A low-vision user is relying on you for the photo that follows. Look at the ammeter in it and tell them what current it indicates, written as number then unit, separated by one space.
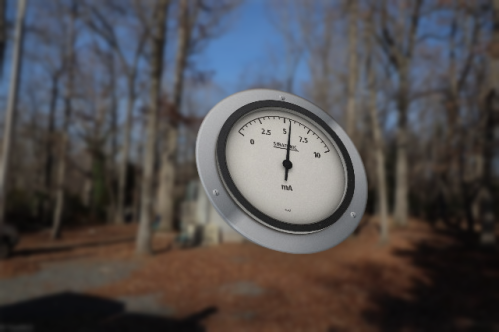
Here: 5.5 mA
